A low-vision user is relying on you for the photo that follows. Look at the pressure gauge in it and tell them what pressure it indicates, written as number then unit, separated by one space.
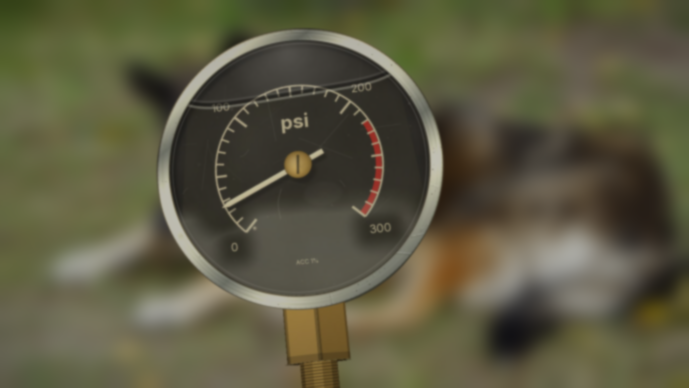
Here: 25 psi
